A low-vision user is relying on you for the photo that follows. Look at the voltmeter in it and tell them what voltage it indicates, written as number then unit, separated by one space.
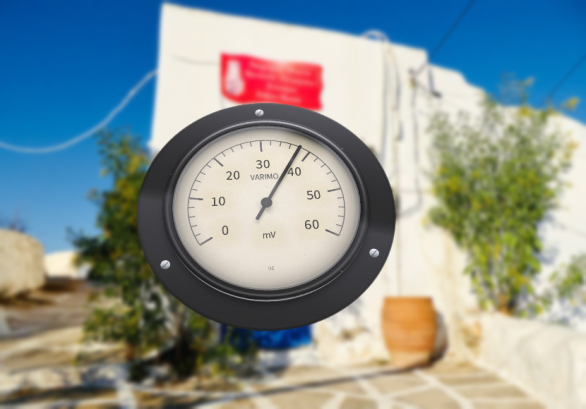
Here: 38 mV
